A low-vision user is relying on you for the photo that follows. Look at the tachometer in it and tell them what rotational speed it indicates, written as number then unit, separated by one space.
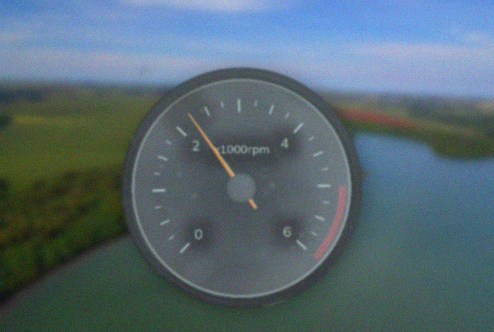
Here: 2250 rpm
